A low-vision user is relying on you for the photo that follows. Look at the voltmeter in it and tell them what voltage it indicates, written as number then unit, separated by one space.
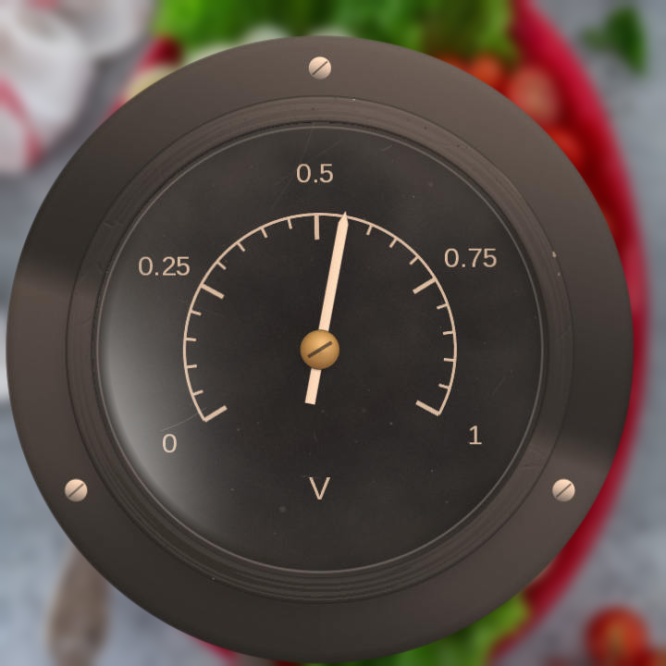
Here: 0.55 V
